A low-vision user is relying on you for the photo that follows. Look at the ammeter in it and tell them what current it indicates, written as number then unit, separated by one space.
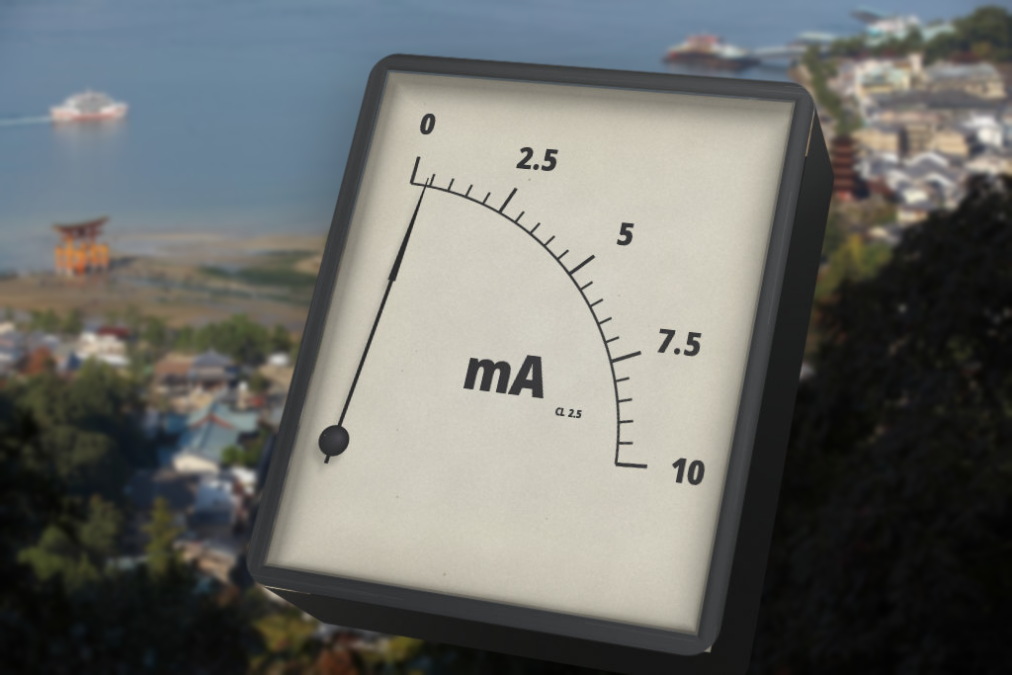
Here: 0.5 mA
